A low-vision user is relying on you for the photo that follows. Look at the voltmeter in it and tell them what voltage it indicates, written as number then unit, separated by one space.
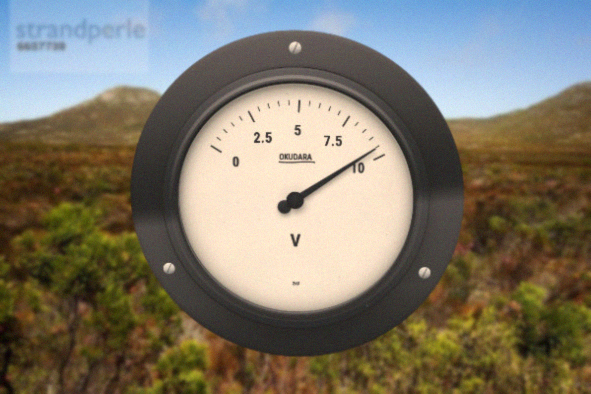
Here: 9.5 V
